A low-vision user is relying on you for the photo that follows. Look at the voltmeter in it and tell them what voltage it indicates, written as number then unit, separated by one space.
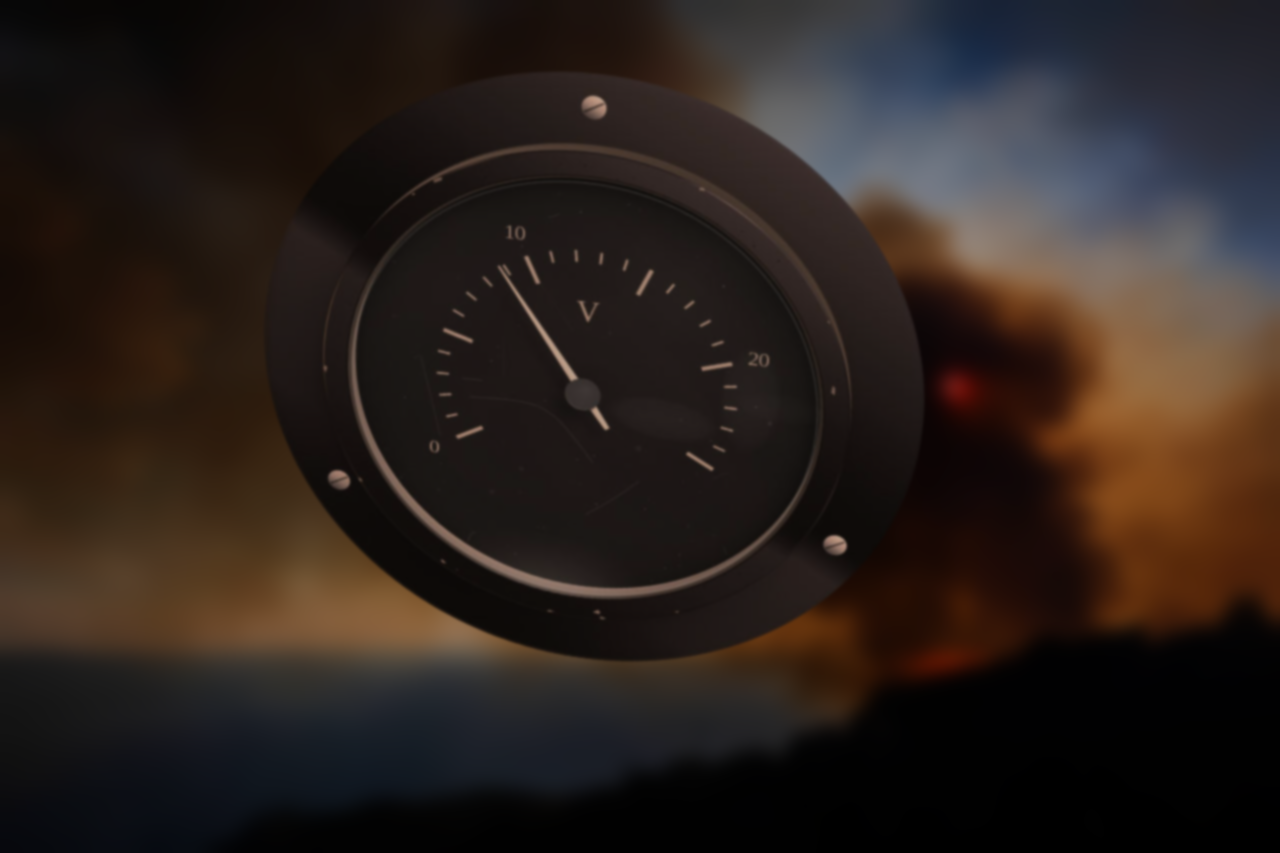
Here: 9 V
